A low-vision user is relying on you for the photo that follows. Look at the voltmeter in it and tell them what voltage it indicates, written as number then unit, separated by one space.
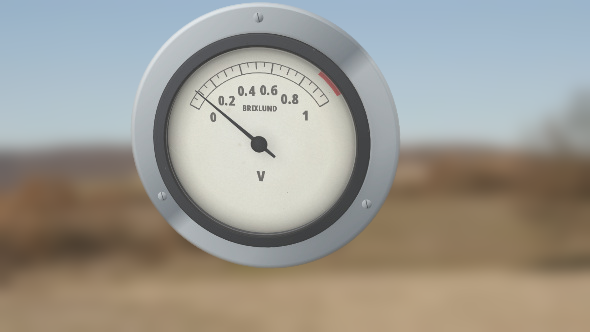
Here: 0.1 V
